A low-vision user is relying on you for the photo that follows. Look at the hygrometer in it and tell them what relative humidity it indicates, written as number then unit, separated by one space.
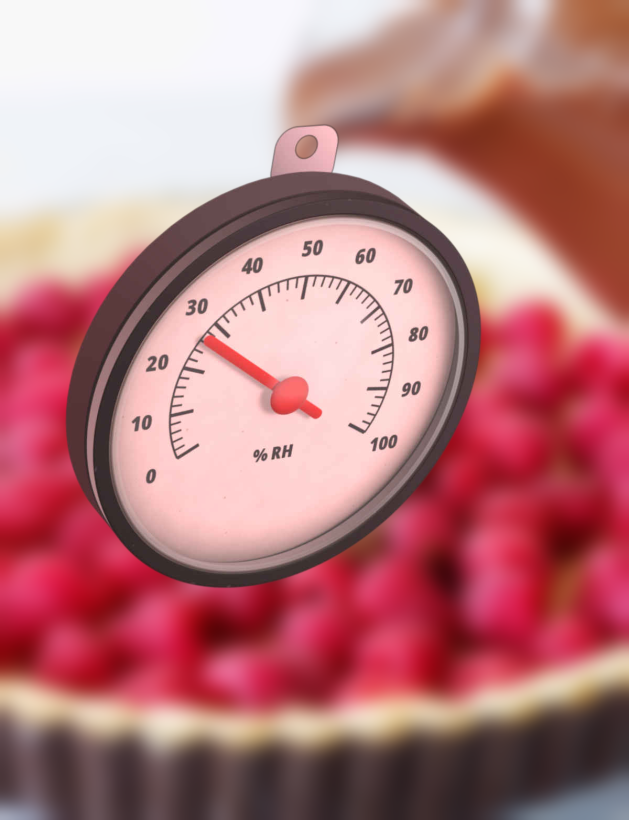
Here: 27 %
